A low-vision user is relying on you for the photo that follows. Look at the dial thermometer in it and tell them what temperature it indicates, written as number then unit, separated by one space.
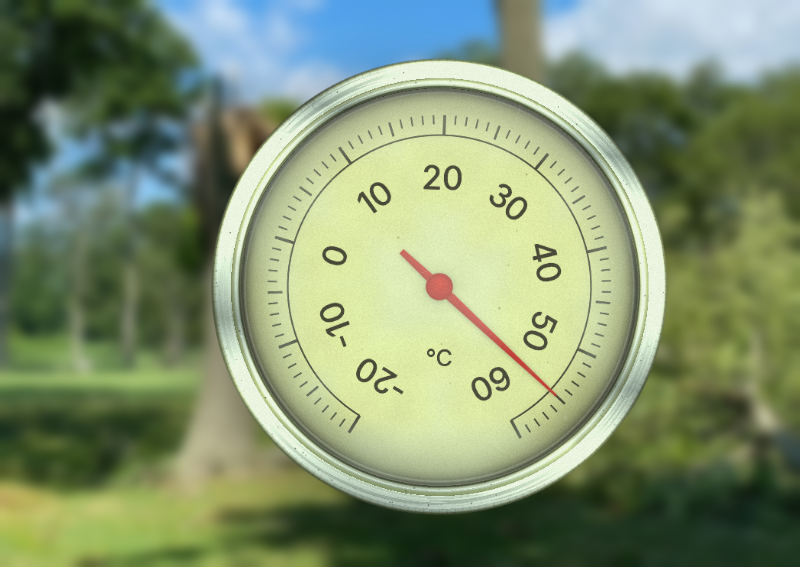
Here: 55 °C
